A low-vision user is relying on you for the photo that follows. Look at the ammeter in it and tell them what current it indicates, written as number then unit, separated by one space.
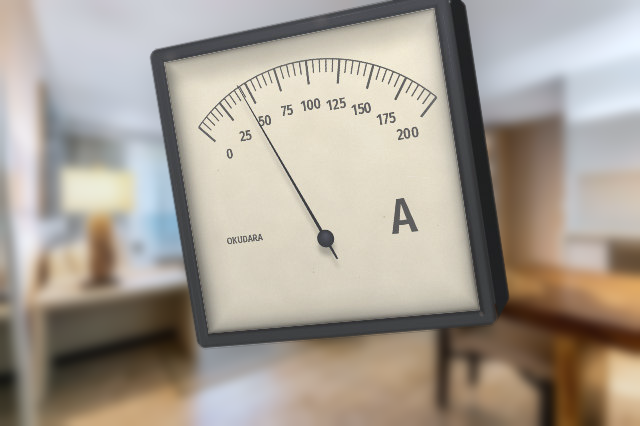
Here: 45 A
